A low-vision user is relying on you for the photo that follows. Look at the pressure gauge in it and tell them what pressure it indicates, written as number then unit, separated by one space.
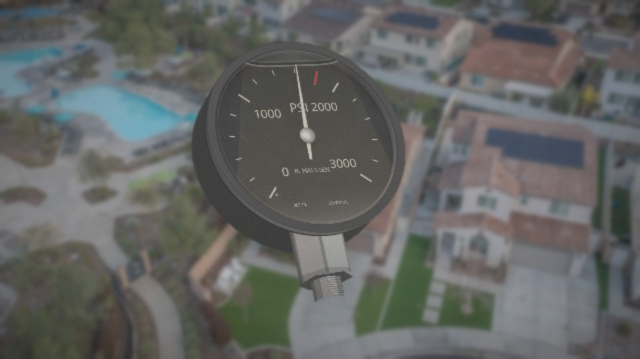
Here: 1600 psi
